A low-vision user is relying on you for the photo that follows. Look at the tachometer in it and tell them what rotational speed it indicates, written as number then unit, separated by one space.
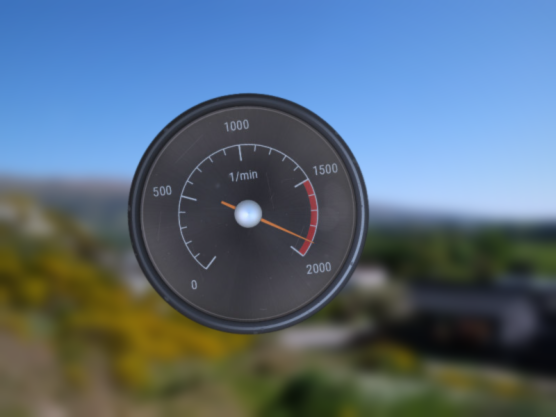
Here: 1900 rpm
